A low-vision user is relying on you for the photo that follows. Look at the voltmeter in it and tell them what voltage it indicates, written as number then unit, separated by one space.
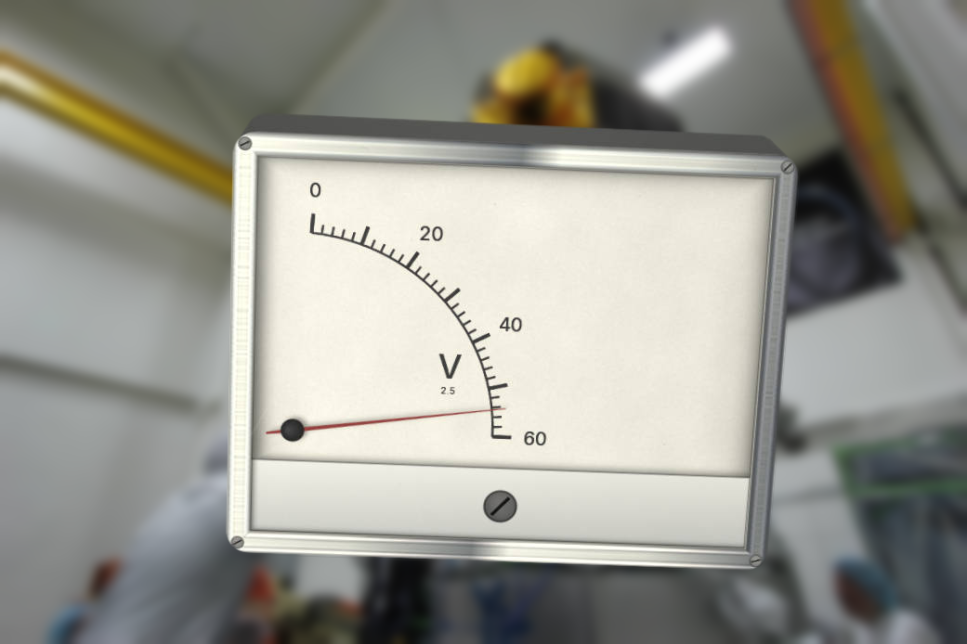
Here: 54 V
